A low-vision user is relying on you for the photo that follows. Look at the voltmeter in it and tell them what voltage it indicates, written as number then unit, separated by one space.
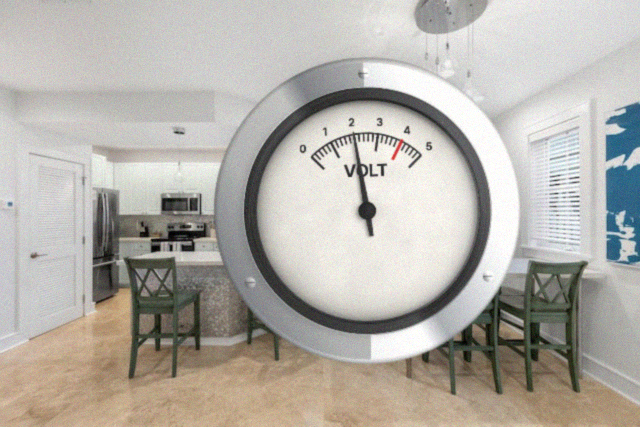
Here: 2 V
